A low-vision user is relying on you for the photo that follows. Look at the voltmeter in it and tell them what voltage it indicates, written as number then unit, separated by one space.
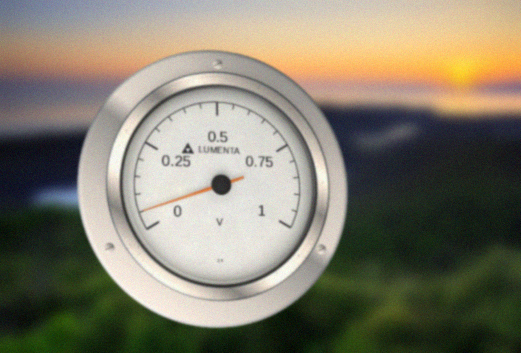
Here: 0.05 V
